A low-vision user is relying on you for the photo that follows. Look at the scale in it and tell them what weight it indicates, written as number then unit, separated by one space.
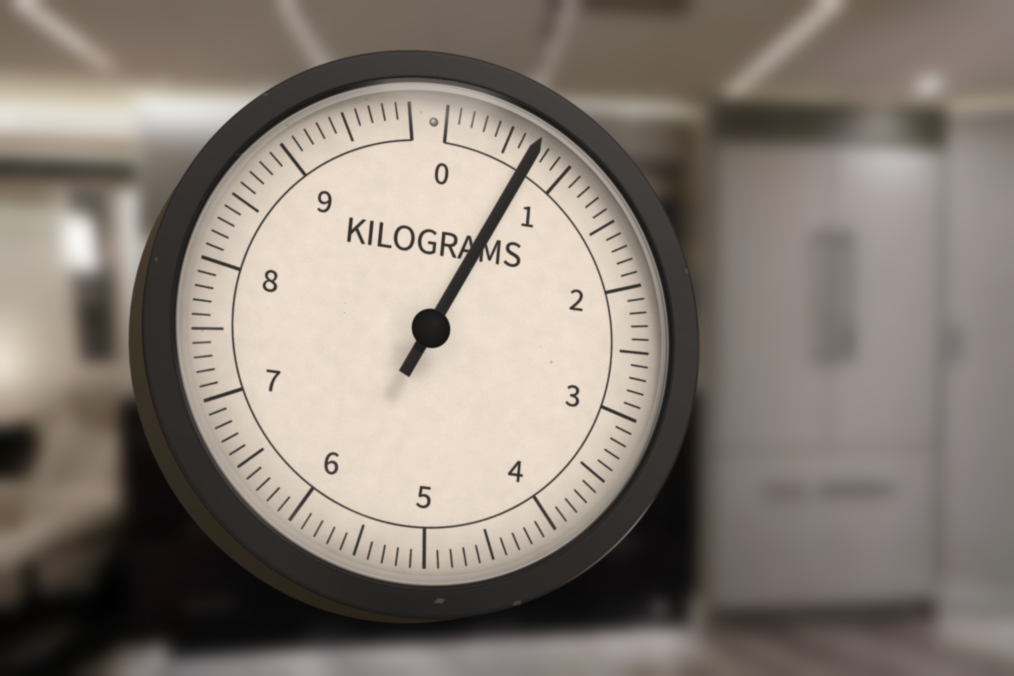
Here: 0.7 kg
